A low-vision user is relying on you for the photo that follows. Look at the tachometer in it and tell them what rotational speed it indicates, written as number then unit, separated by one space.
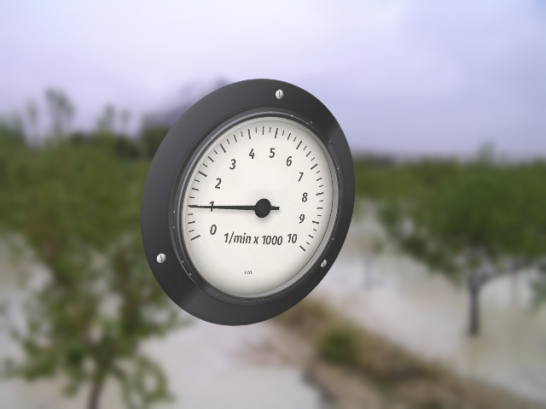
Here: 1000 rpm
